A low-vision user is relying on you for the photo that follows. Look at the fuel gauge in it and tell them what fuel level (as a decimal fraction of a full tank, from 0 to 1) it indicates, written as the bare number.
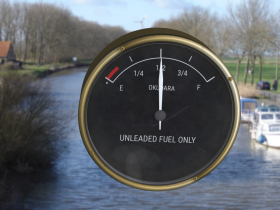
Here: 0.5
